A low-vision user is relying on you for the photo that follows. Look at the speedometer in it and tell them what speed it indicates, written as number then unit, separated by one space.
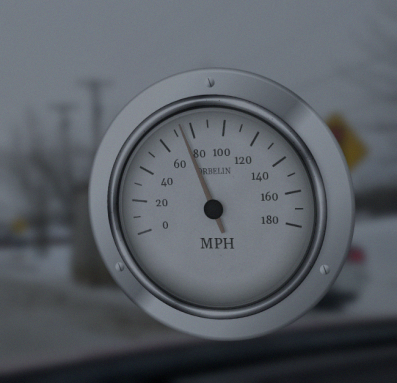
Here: 75 mph
